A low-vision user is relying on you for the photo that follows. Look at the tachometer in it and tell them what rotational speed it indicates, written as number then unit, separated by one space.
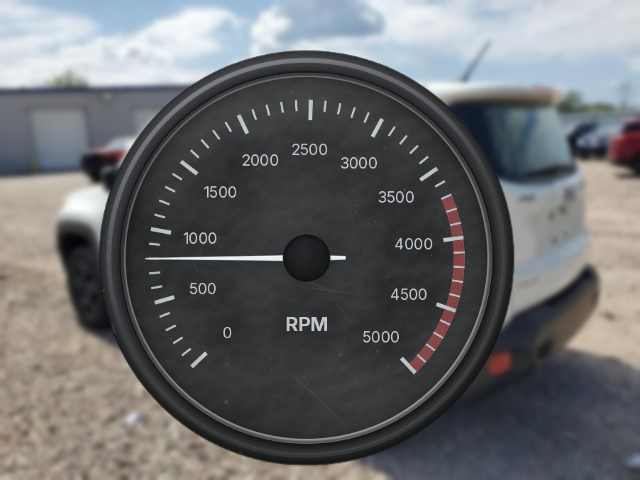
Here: 800 rpm
